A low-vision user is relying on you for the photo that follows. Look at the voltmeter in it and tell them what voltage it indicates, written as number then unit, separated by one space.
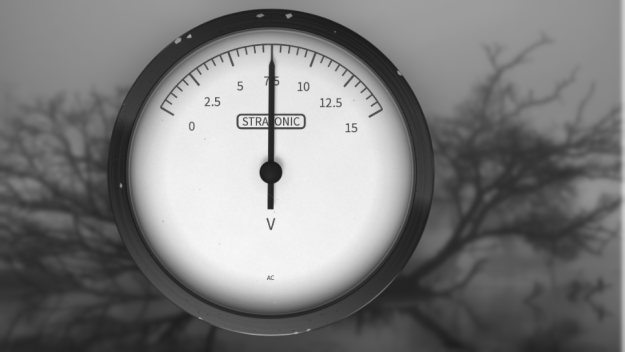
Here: 7.5 V
